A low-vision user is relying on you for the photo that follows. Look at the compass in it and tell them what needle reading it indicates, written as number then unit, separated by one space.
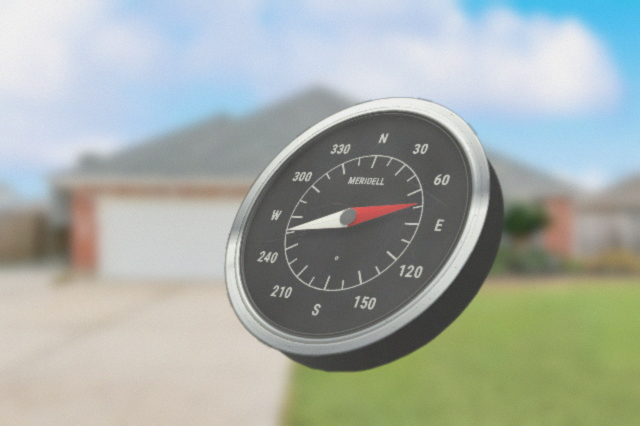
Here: 75 °
